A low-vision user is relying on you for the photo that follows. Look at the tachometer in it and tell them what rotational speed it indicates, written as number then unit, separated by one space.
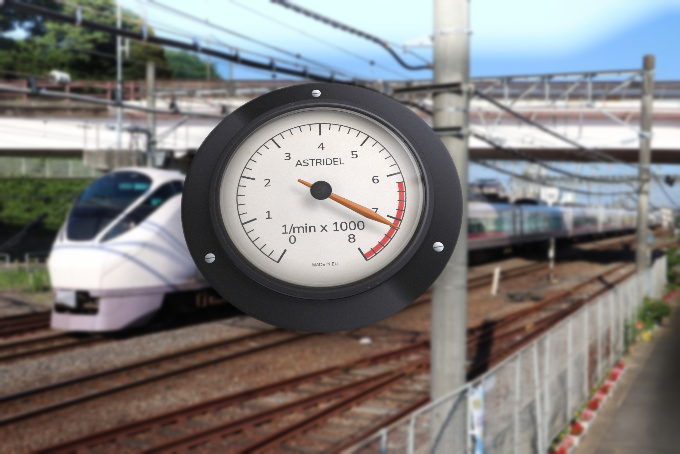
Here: 7200 rpm
